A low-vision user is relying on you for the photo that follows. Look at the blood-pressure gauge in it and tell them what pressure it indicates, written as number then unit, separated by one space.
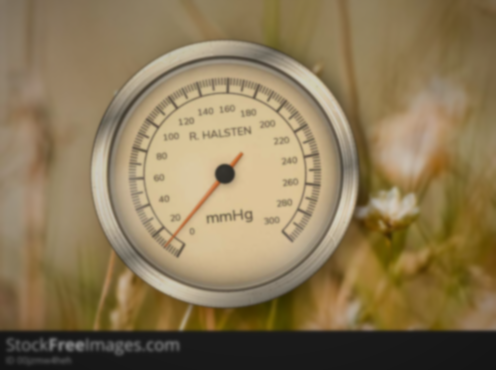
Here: 10 mmHg
